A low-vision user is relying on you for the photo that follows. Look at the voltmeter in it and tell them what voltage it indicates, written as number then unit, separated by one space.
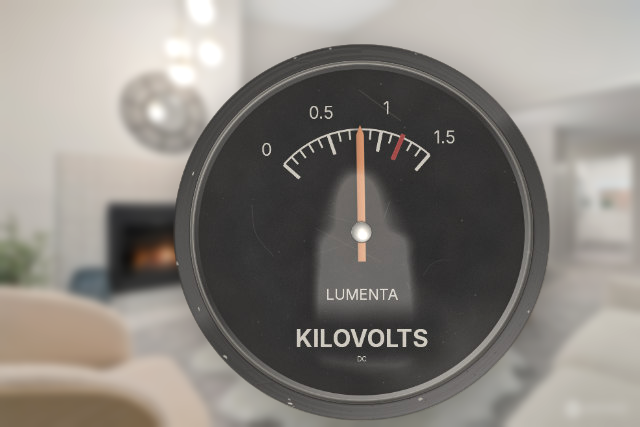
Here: 0.8 kV
